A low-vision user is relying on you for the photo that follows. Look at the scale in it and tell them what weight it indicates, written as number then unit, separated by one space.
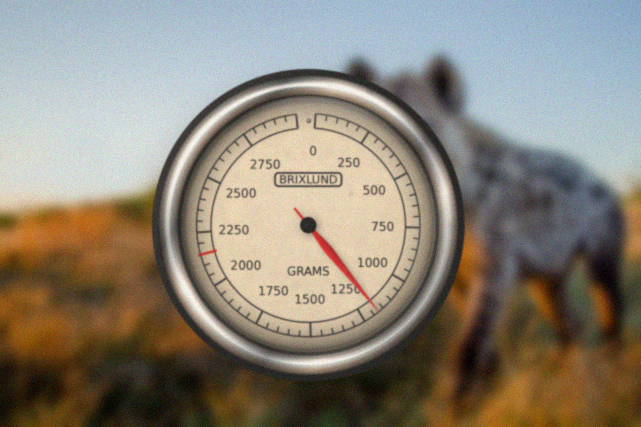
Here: 1175 g
